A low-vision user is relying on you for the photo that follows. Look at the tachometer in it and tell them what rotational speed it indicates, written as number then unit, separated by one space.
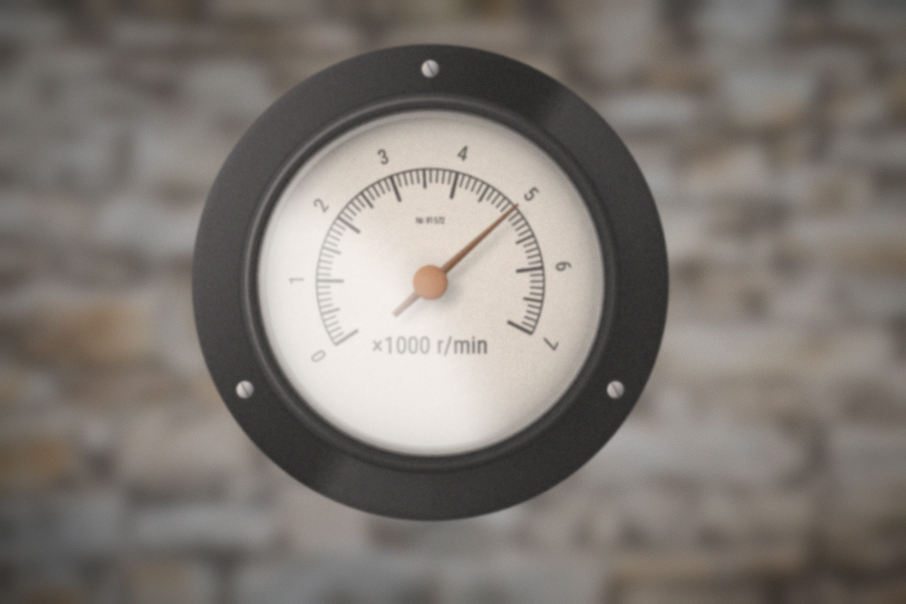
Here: 5000 rpm
